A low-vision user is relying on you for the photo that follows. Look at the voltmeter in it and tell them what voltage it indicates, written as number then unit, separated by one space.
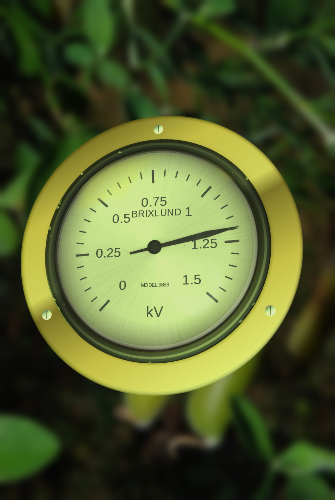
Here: 1.2 kV
